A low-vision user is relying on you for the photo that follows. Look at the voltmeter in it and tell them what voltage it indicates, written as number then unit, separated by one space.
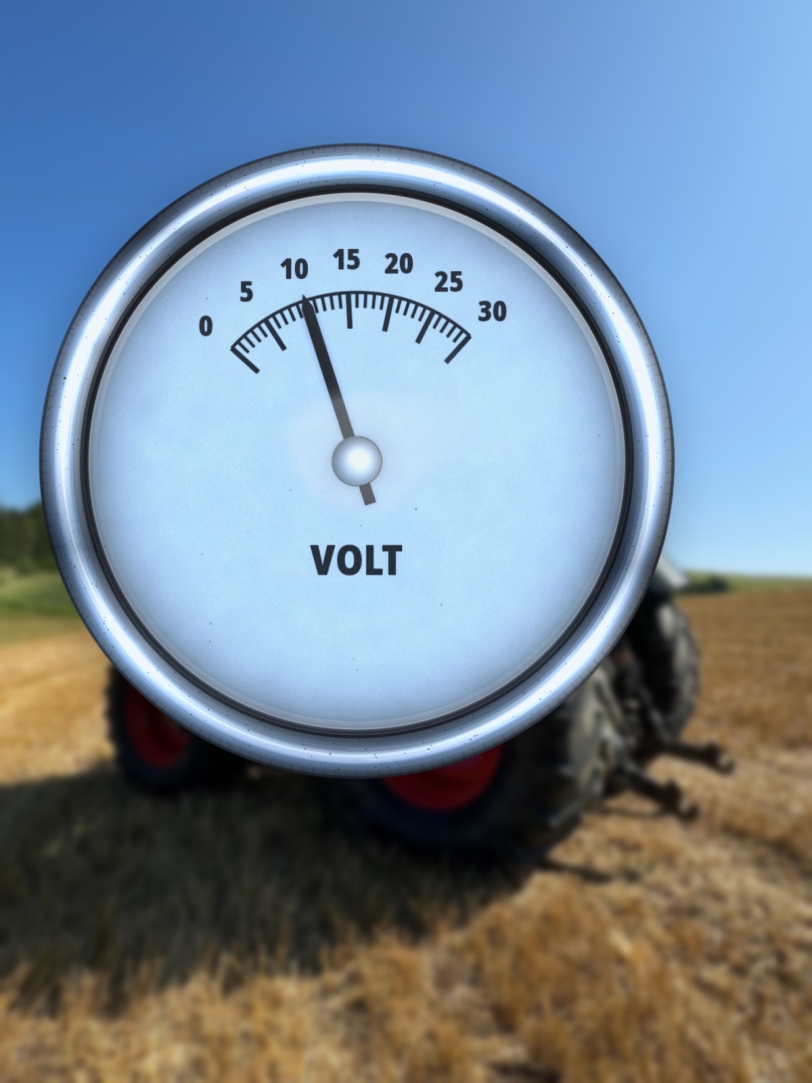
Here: 10 V
